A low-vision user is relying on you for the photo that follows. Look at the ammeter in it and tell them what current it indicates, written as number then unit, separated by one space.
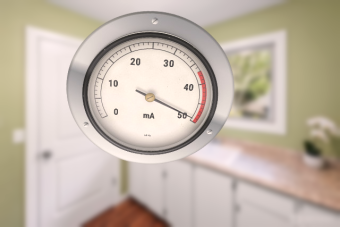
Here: 49 mA
